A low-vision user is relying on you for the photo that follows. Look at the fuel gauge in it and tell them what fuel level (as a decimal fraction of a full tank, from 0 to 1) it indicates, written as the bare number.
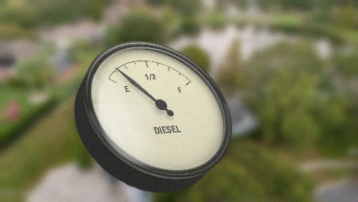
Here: 0.125
